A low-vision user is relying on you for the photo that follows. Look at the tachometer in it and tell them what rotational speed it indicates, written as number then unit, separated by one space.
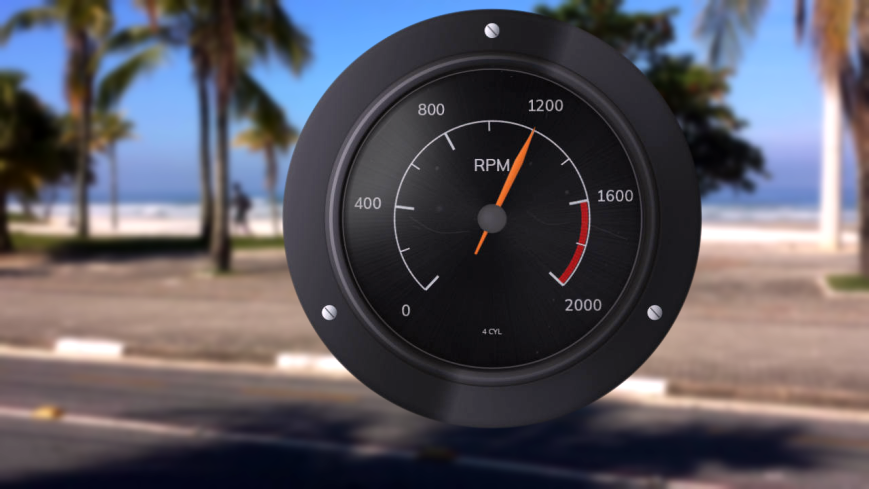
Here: 1200 rpm
